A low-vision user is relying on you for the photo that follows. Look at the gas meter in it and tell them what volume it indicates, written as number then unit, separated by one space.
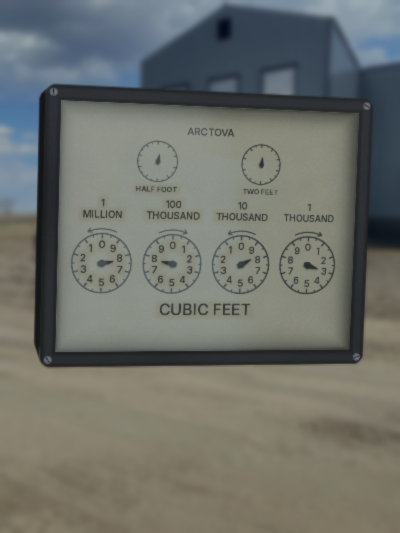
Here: 778300 ft³
